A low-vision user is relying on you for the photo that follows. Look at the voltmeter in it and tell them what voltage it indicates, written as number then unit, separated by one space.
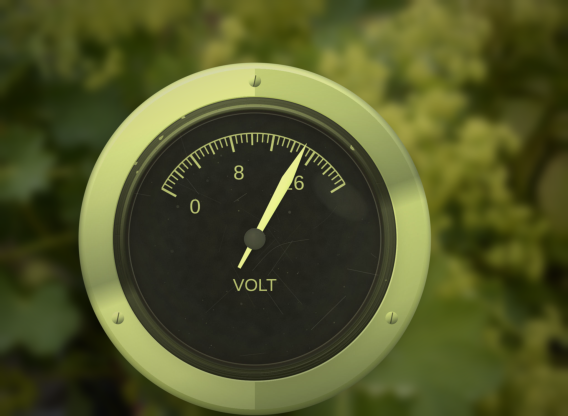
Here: 15 V
